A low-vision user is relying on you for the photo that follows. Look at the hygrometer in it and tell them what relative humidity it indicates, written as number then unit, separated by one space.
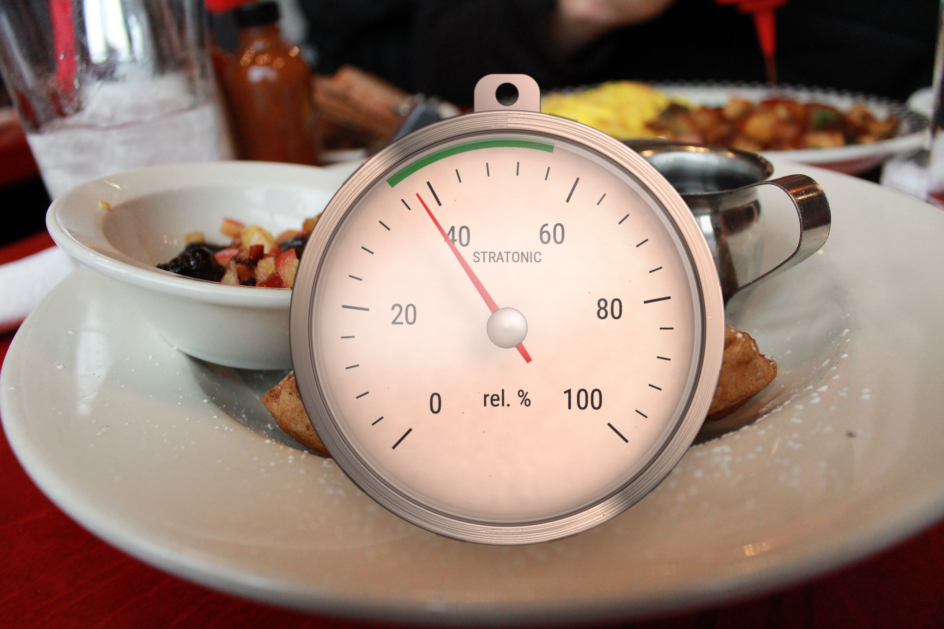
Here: 38 %
